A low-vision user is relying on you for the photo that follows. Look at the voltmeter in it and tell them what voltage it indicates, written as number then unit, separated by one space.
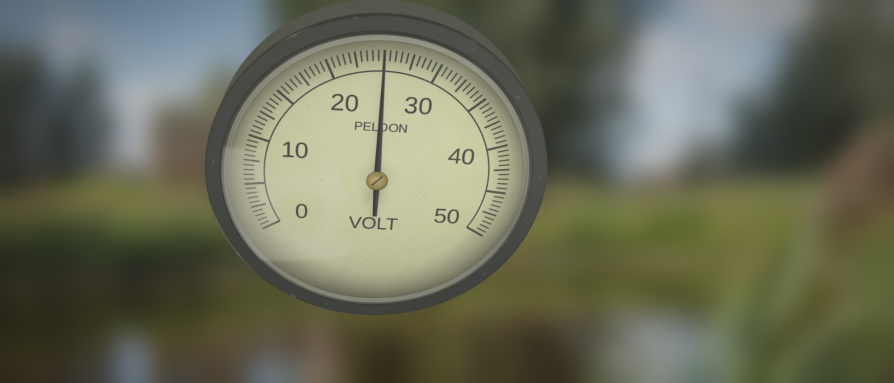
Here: 25 V
